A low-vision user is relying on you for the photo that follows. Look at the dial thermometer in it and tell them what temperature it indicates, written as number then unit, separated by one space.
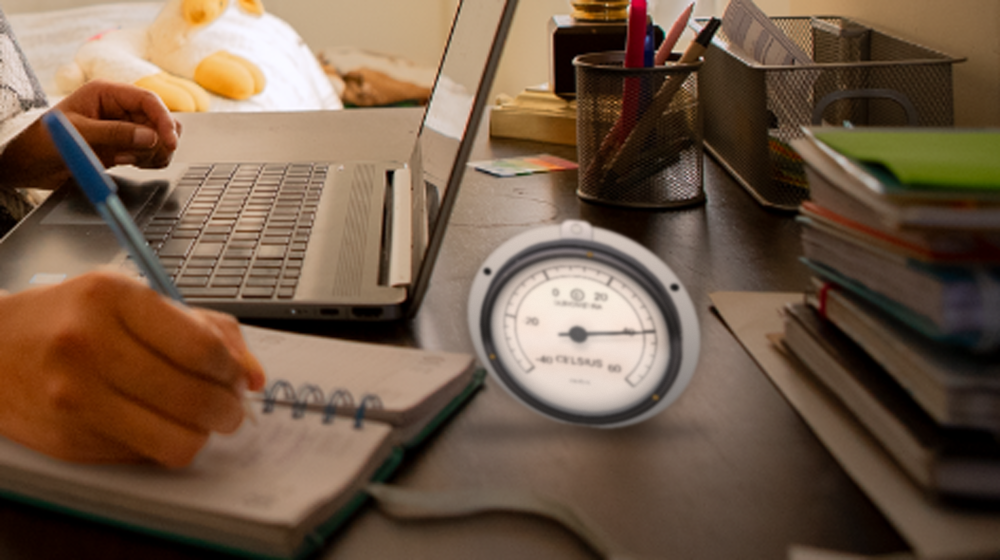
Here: 40 °C
